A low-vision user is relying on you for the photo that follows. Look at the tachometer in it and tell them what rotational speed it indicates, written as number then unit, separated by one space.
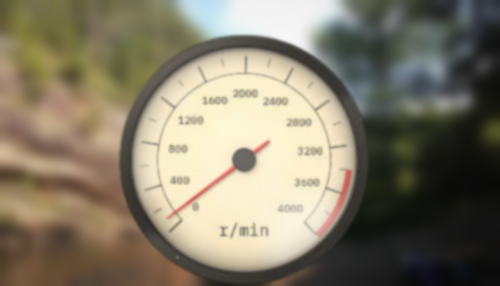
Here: 100 rpm
